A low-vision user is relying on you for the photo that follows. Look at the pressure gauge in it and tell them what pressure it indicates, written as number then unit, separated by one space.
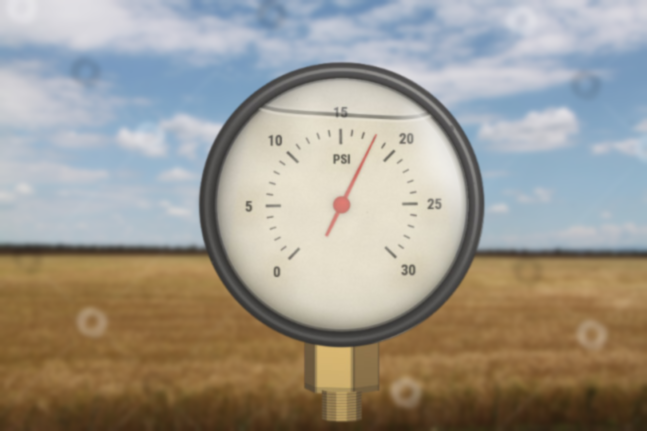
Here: 18 psi
